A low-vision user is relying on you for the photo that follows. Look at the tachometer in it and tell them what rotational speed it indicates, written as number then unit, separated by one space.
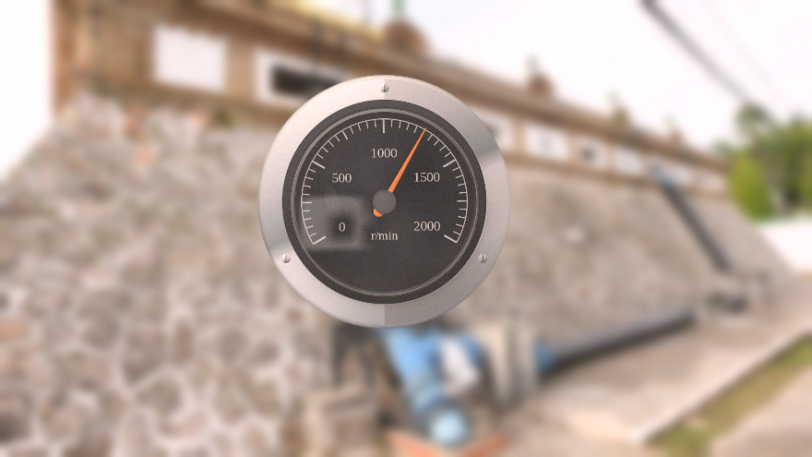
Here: 1250 rpm
